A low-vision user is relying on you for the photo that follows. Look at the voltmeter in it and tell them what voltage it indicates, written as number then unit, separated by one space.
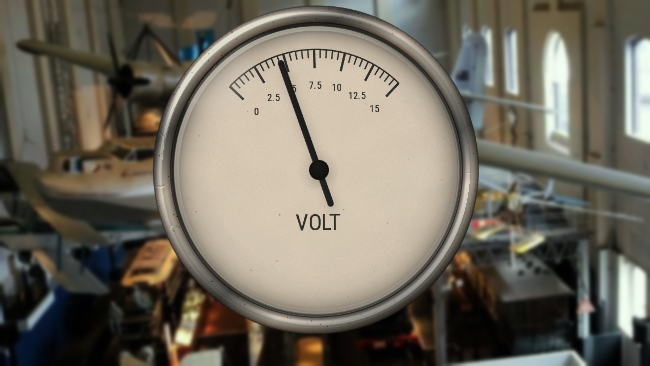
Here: 4.5 V
